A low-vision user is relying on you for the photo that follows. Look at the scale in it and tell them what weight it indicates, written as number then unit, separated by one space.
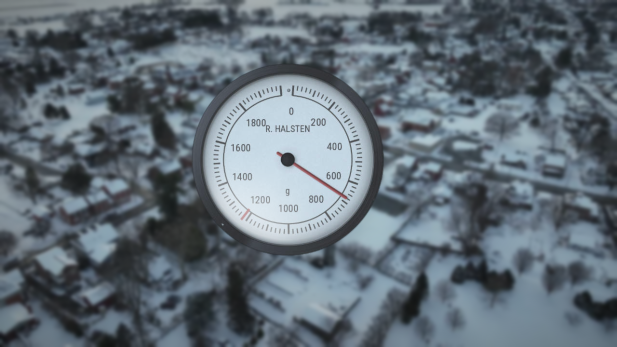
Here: 680 g
